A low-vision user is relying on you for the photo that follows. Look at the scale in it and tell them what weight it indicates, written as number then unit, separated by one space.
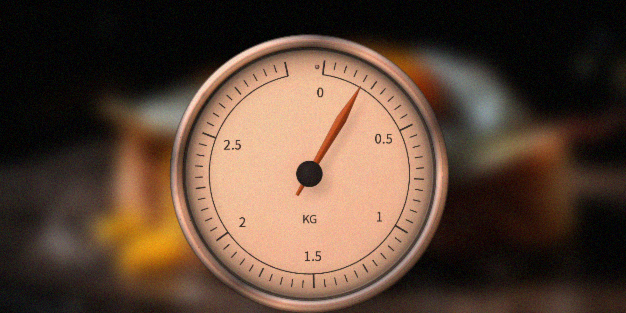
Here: 0.2 kg
